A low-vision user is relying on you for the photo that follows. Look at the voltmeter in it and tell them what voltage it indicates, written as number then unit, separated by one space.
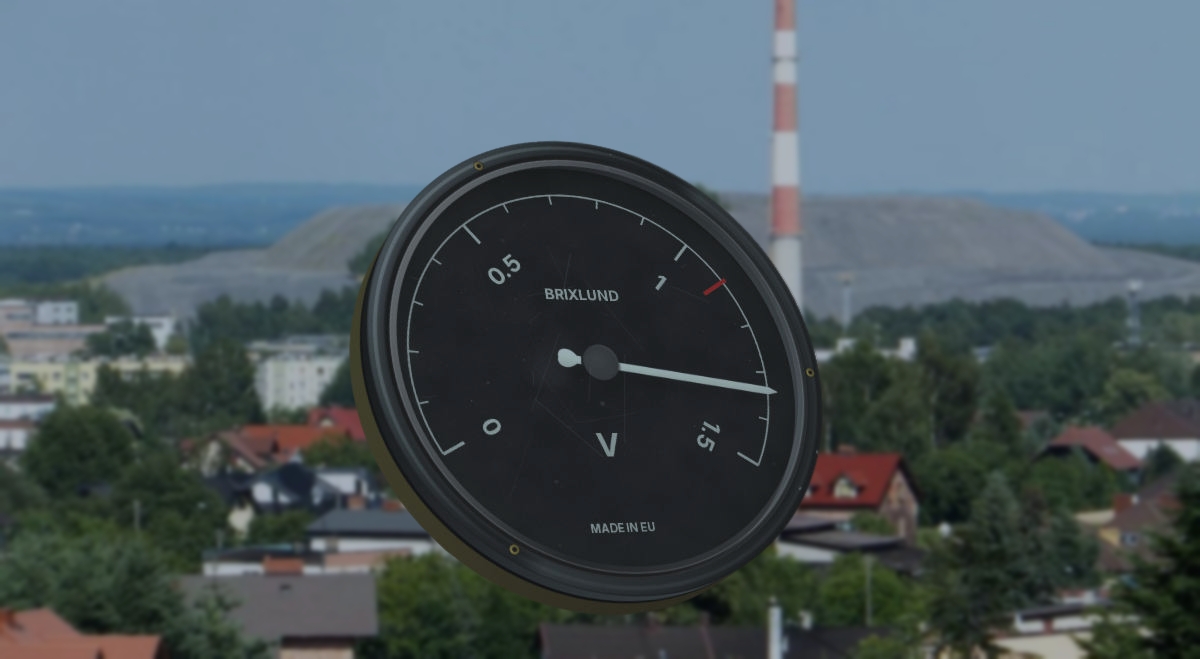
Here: 1.35 V
